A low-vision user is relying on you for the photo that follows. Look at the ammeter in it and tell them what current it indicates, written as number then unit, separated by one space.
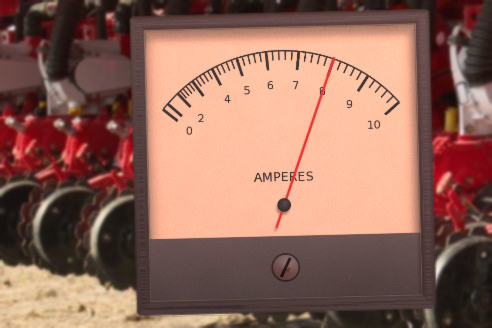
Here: 8 A
